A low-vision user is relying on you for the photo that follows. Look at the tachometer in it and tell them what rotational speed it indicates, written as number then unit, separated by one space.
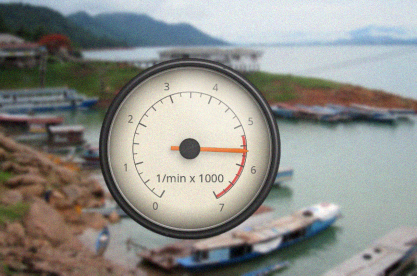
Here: 5625 rpm
